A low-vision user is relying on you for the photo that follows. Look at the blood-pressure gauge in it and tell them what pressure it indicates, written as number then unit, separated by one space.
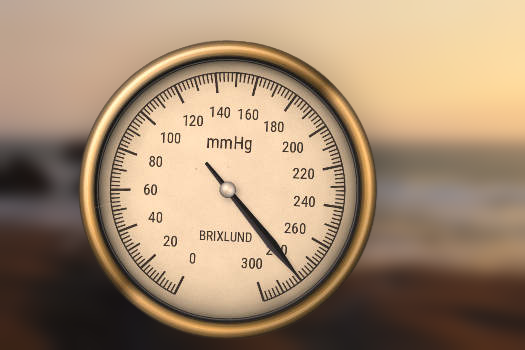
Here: 280 mmHg
